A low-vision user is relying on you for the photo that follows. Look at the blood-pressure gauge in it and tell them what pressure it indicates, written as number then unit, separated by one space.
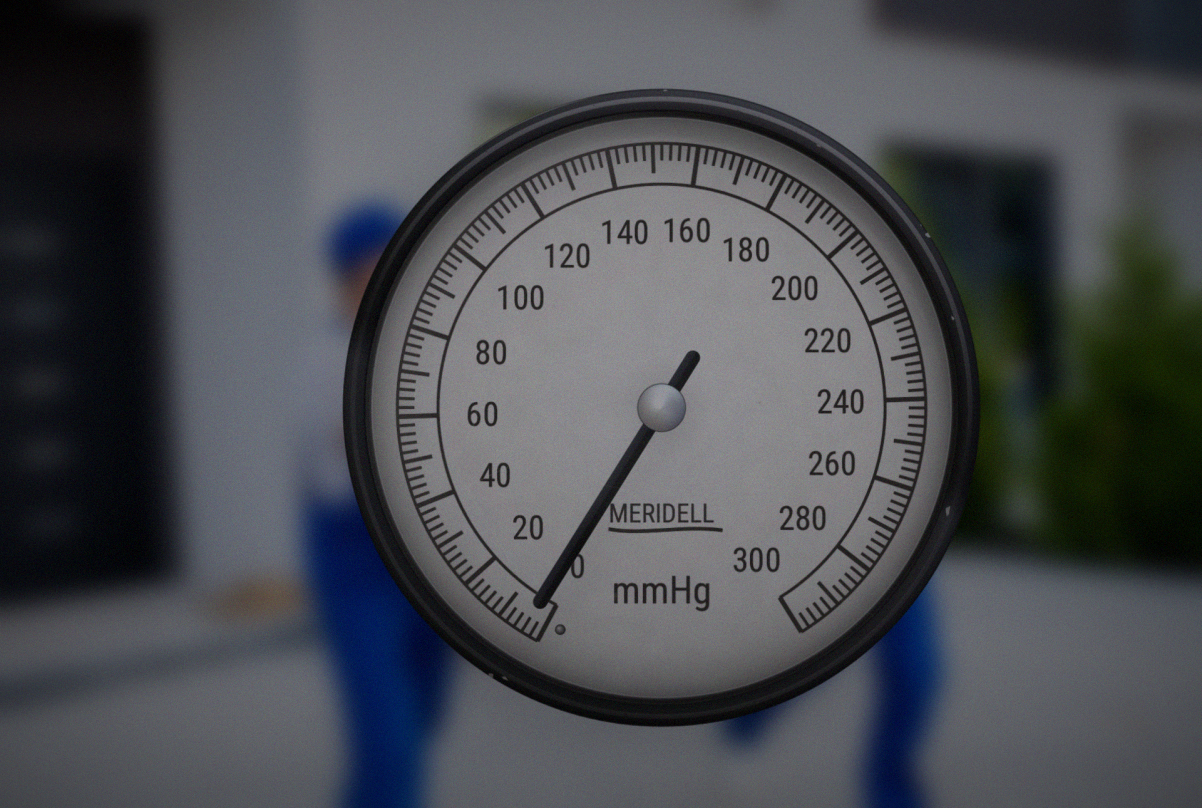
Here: 4 mmHg
